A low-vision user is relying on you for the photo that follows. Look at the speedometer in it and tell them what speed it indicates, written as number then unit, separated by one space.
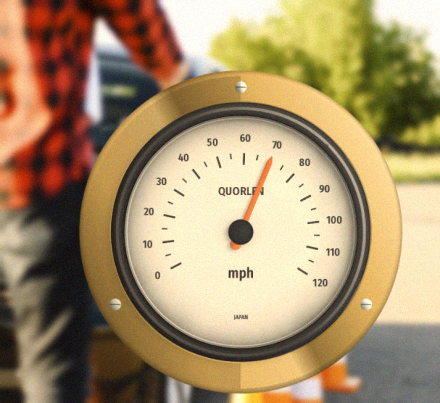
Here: 70 mph
